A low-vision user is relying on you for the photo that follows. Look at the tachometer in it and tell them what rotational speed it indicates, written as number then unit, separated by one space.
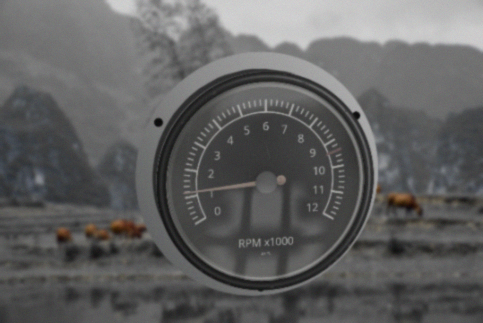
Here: 1200 rpm
